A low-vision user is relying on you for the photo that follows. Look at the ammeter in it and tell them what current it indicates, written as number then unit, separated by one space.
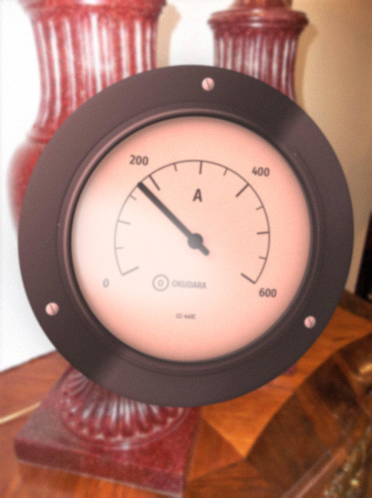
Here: 175 A
